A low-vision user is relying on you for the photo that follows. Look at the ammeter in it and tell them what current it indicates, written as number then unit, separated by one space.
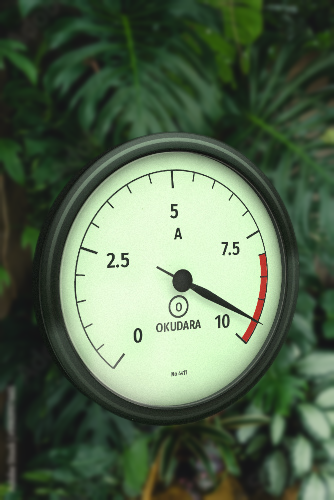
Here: 9.5 A
